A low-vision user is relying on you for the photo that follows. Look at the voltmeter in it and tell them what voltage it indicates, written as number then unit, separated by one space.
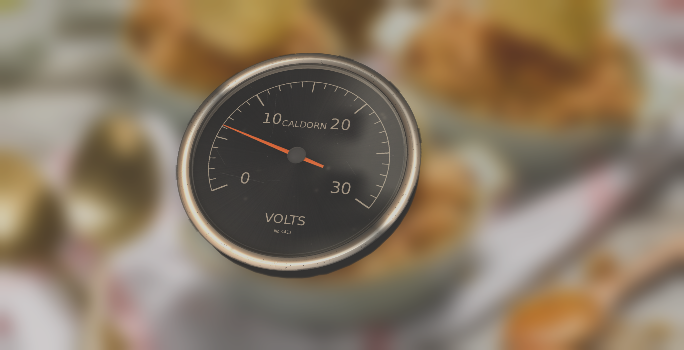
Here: 6 V
